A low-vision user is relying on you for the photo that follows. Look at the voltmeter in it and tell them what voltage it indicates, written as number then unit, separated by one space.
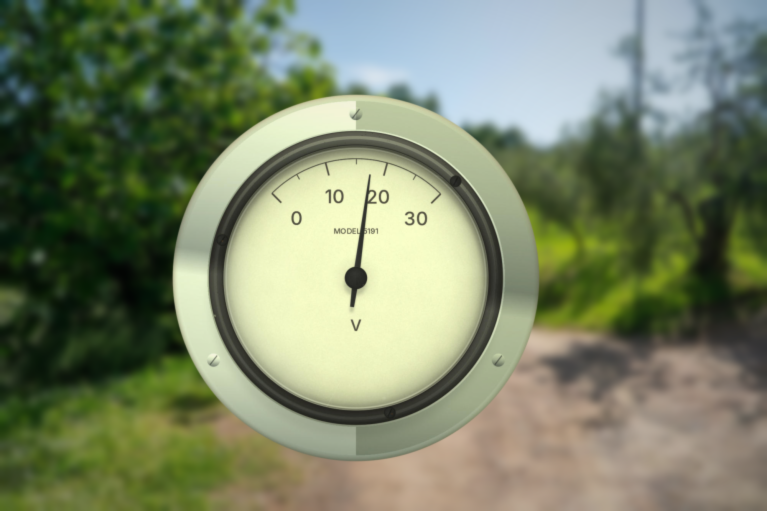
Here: 17.5 V
